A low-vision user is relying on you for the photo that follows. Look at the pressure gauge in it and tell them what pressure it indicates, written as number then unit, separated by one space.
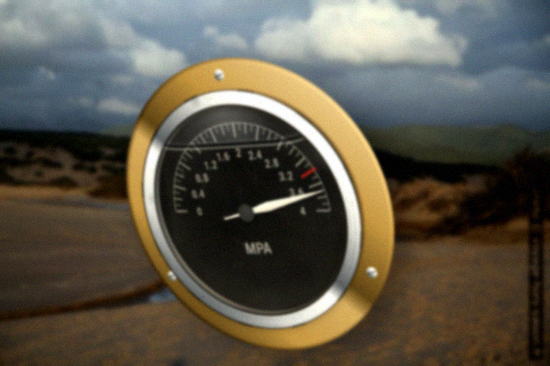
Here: 3.7 MPa
